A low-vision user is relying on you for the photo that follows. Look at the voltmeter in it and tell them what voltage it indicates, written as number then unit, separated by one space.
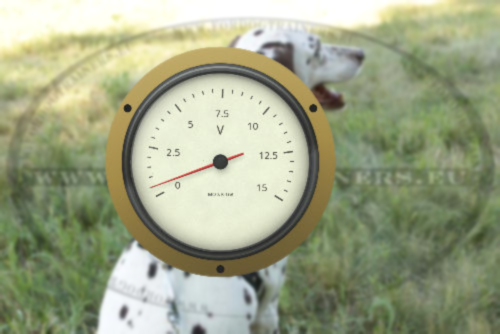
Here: 0.5 V
